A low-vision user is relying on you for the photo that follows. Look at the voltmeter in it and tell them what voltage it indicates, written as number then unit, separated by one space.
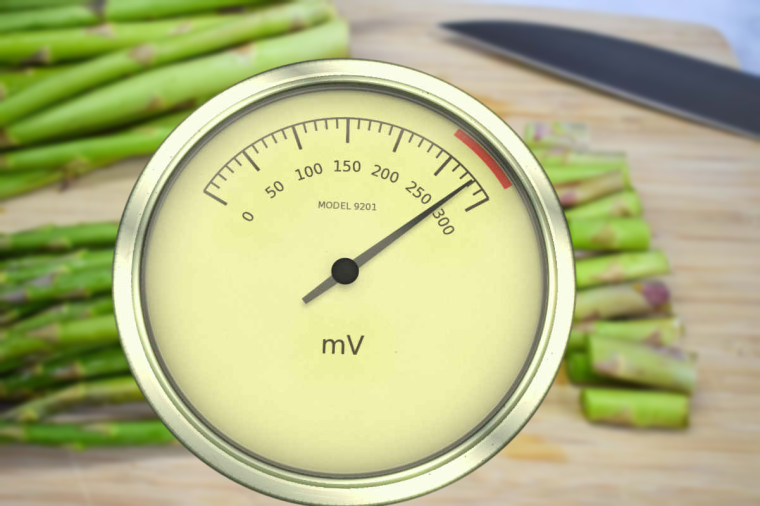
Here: 280 mV
